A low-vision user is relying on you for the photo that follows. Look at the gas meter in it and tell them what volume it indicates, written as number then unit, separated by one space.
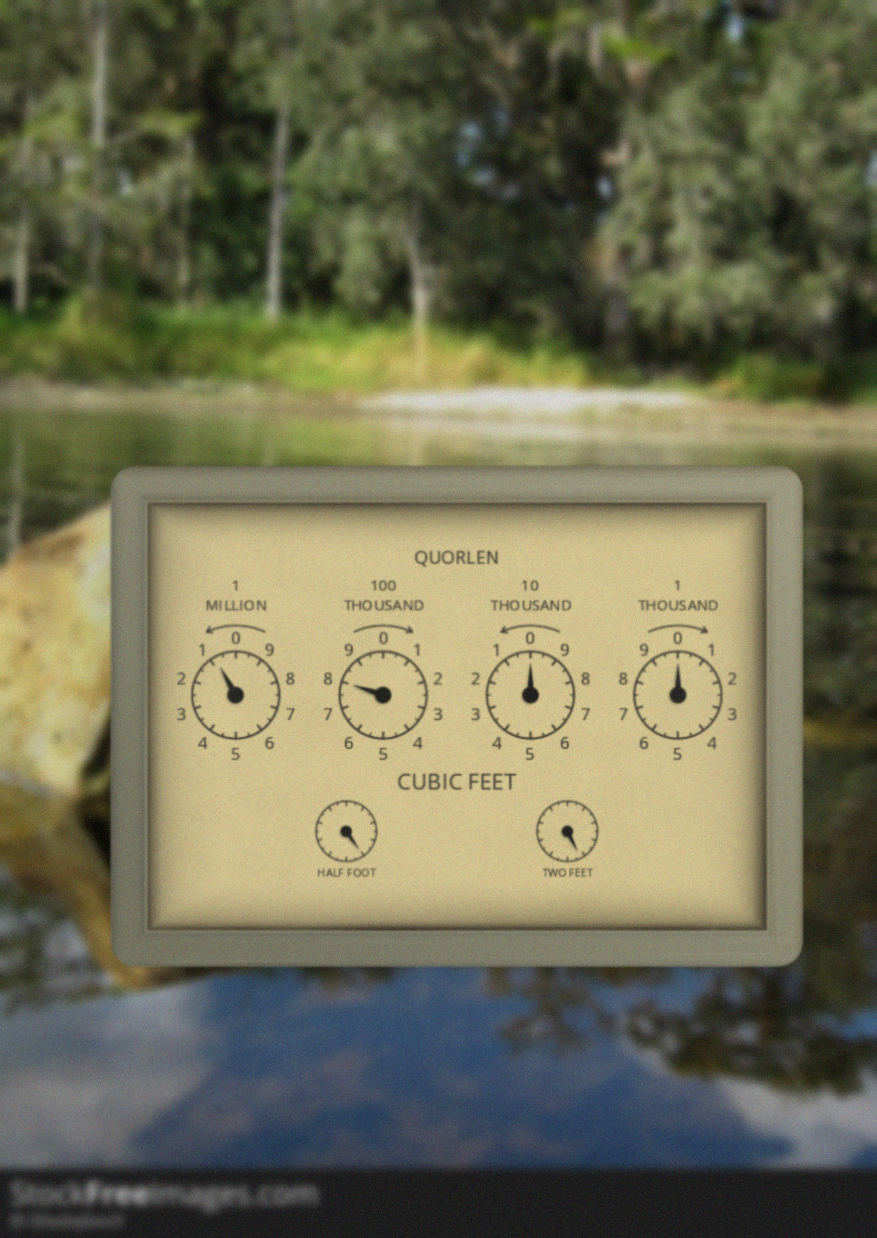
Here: 80000 ft³
